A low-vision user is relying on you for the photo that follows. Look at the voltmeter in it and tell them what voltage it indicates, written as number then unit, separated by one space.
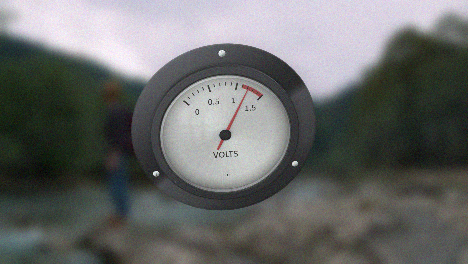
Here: 1.2 V
